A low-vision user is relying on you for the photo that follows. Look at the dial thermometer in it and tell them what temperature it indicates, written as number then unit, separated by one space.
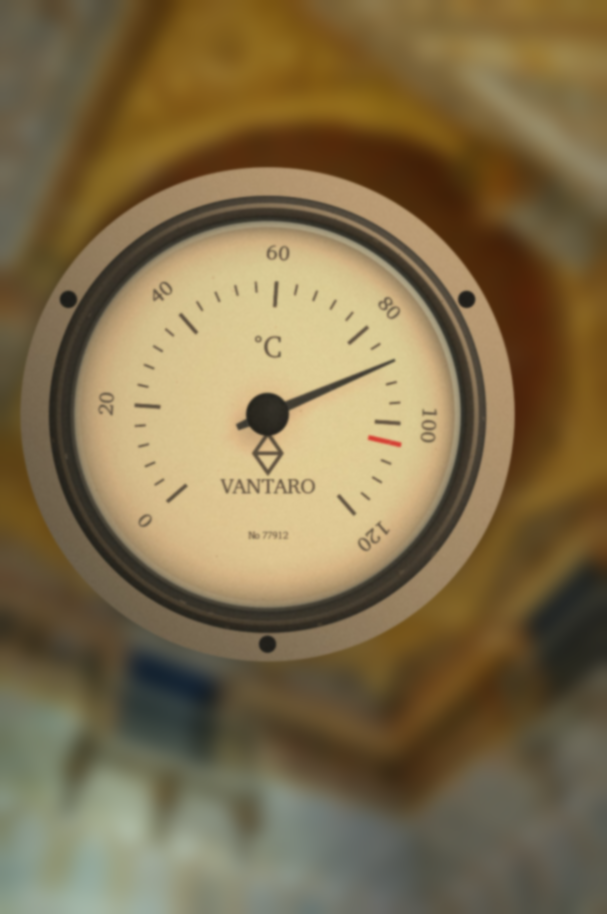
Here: 88 °C
